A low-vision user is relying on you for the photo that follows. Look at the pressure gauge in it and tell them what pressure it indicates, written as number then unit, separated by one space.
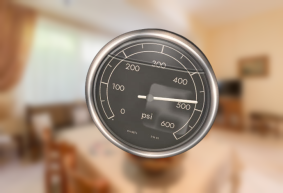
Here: 475 psi
